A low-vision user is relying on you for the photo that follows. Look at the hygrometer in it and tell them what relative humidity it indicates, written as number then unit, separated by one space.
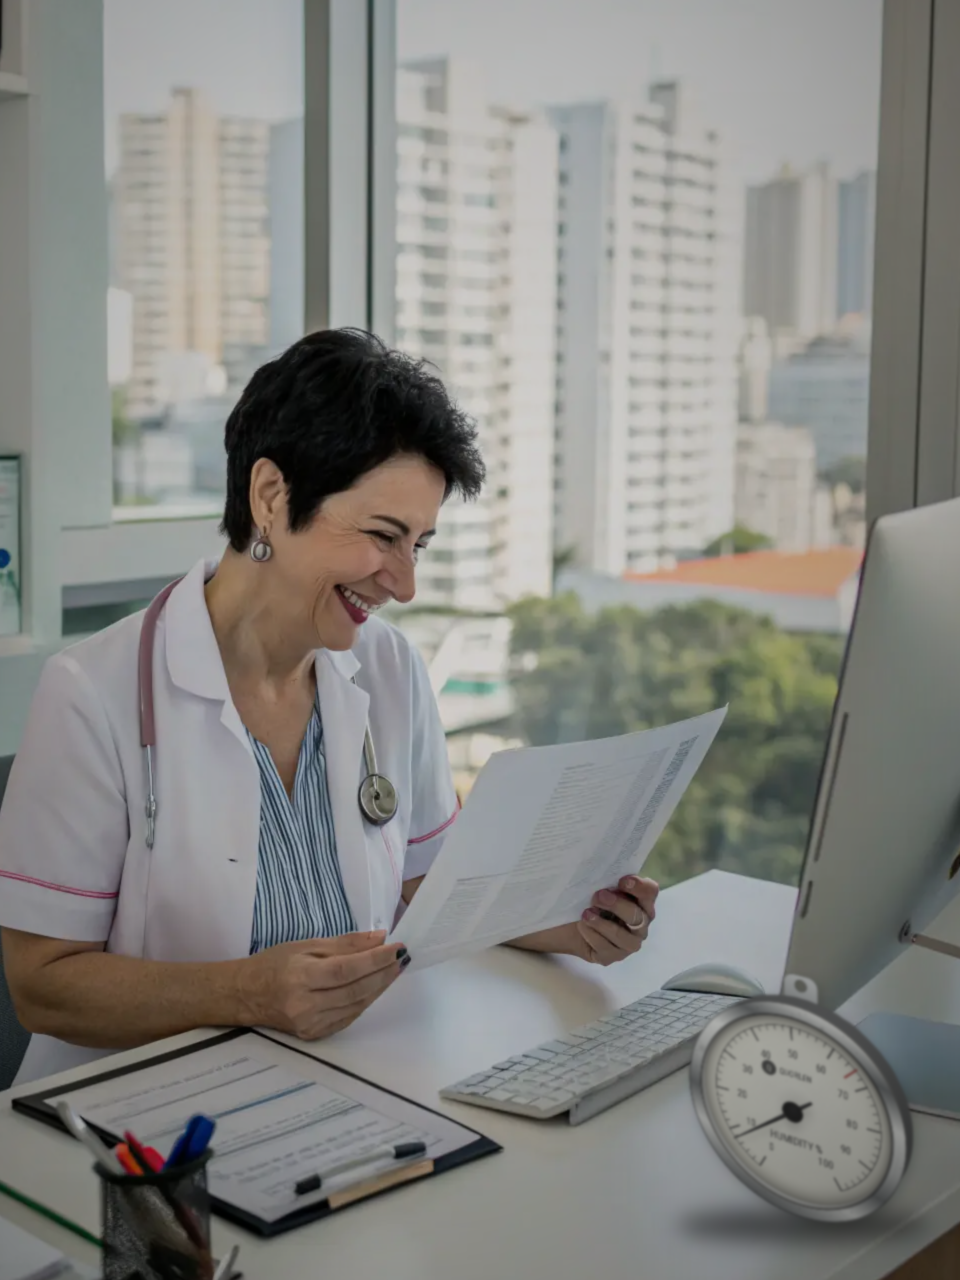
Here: 8 %
